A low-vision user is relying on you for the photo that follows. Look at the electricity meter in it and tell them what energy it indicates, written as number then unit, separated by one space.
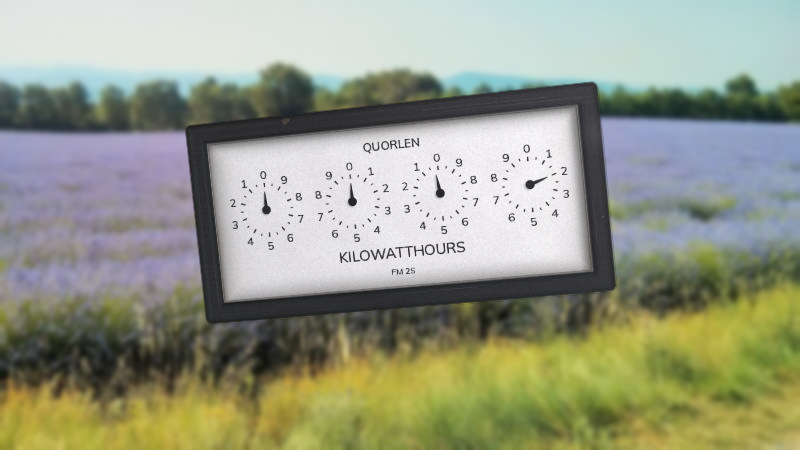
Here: 2 kWh
